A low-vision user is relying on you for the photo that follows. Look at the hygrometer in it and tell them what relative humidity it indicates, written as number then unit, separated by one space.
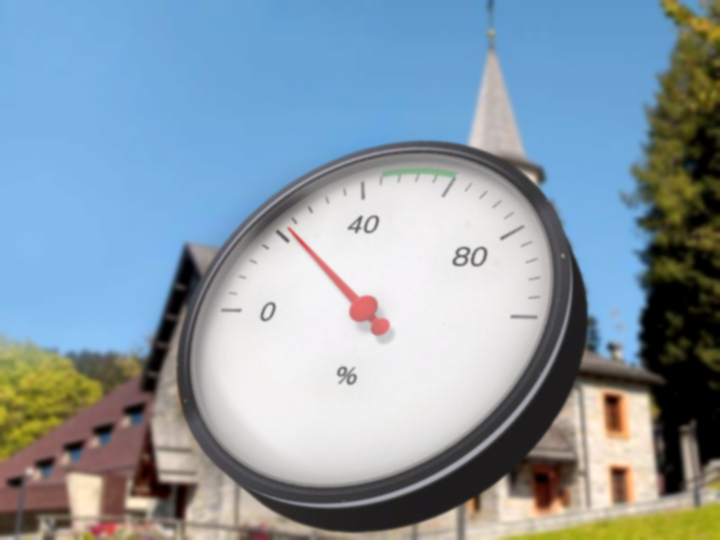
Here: 22 %
